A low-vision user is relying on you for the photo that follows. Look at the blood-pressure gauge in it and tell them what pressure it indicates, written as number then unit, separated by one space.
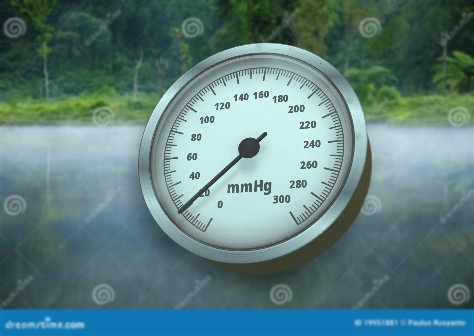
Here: 20 mmHg
